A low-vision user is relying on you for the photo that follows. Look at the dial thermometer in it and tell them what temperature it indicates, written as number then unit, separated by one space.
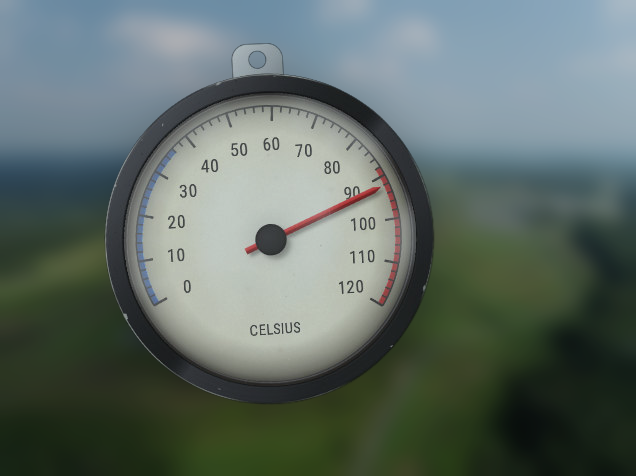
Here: 92 °C
